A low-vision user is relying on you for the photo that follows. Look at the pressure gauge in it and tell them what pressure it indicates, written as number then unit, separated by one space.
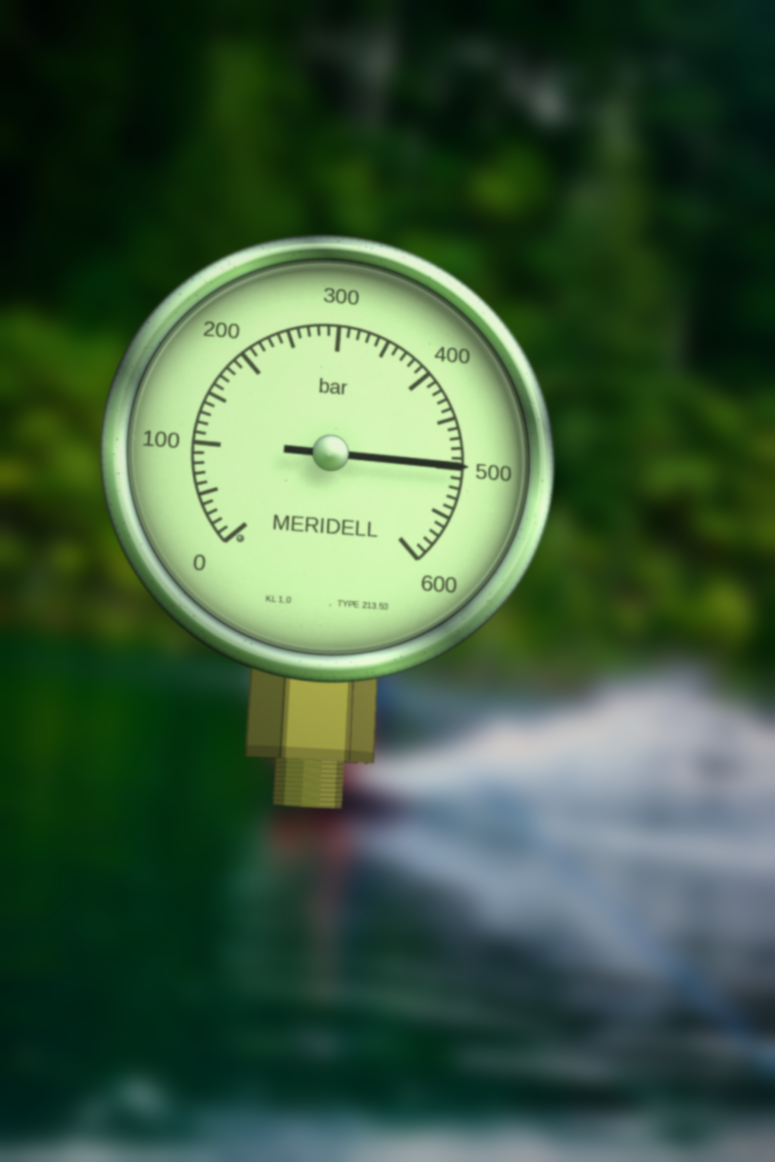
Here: 500 bar
